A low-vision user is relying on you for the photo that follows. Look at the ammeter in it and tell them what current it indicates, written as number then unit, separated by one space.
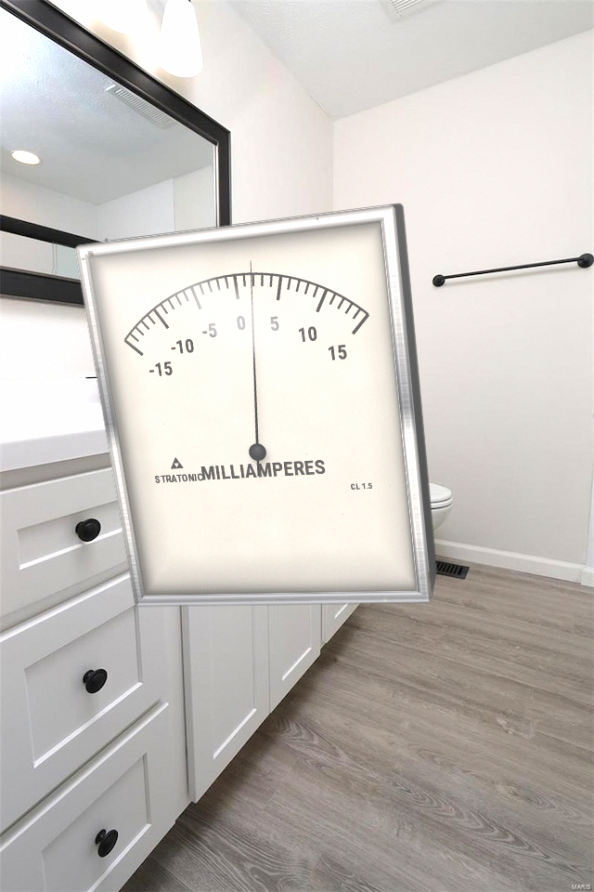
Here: 2 mA
